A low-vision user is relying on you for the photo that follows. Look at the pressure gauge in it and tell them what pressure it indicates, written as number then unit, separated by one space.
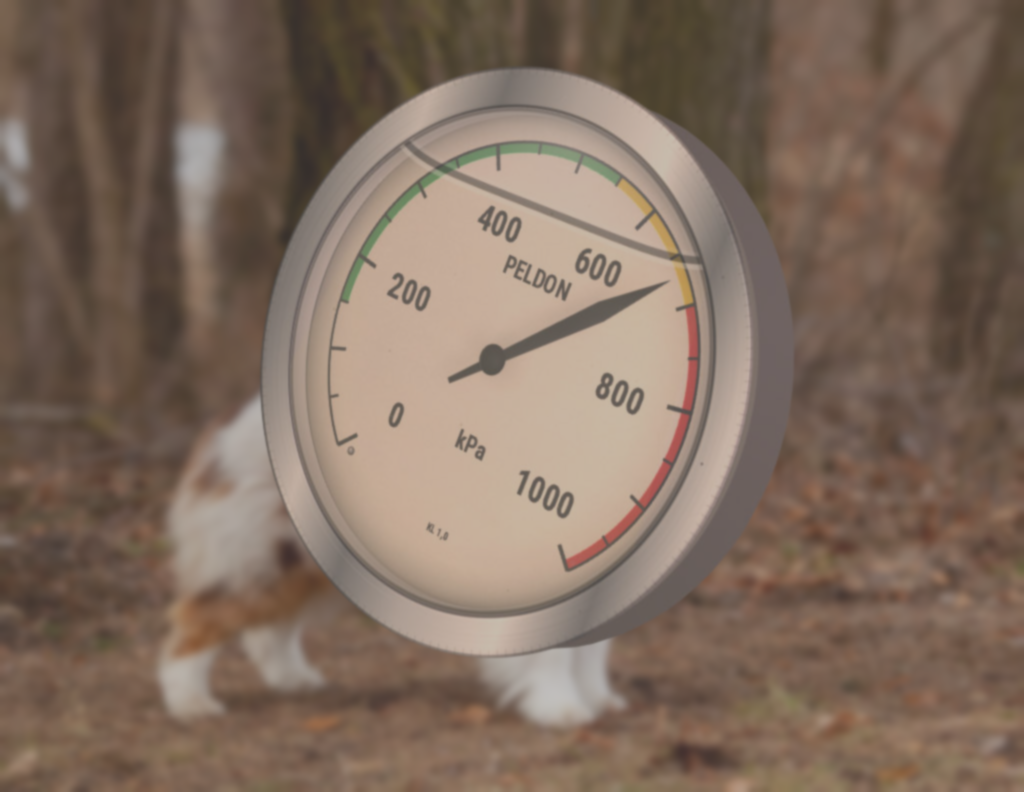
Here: 675 kPa
